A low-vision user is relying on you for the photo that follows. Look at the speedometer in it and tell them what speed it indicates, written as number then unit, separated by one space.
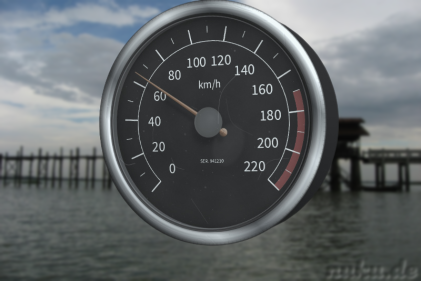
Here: 65 km/h
